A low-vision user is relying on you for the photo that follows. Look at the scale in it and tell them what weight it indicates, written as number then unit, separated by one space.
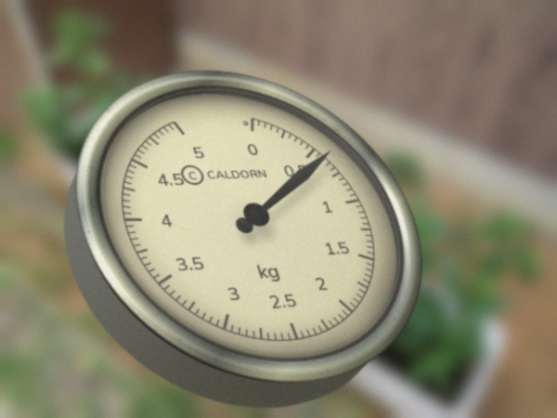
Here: 0.6 kg
